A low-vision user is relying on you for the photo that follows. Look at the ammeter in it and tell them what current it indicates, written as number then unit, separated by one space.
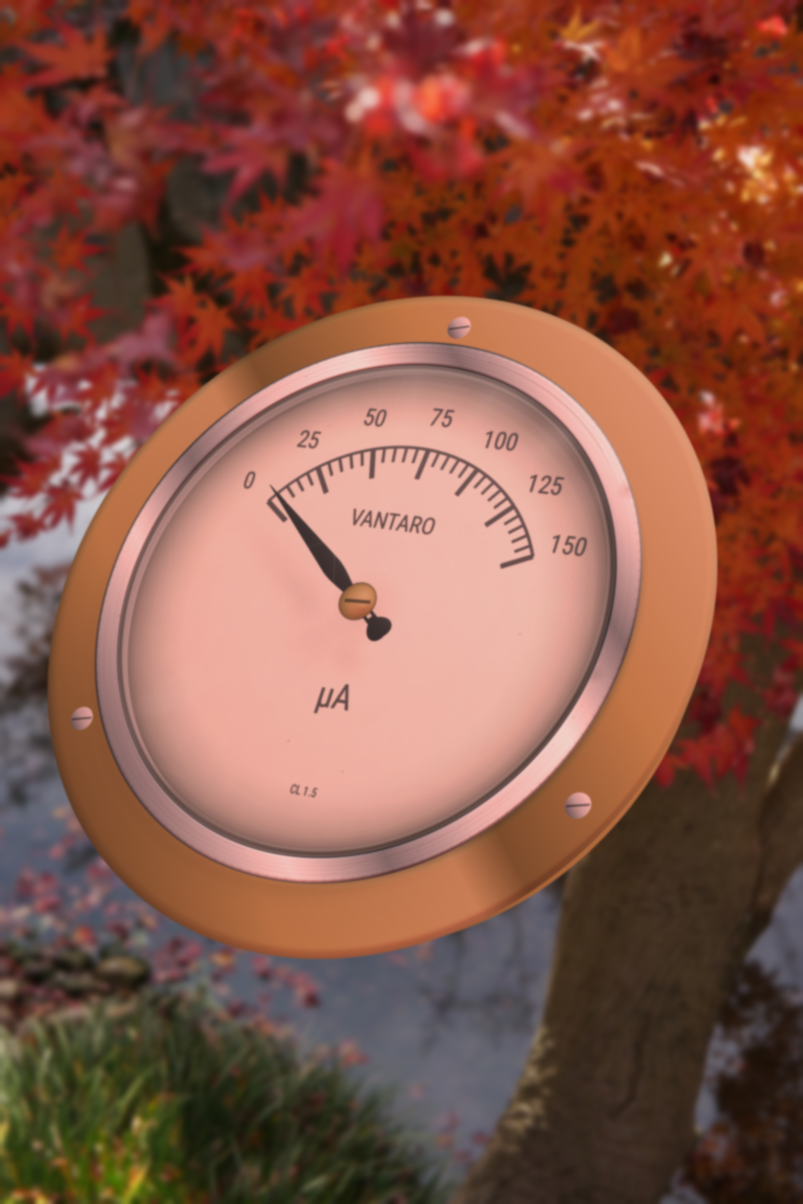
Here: 5 µA
